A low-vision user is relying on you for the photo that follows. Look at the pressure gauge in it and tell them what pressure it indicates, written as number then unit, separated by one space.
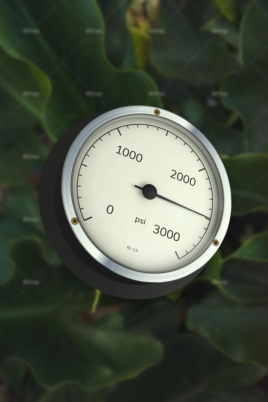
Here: 2500 psi
